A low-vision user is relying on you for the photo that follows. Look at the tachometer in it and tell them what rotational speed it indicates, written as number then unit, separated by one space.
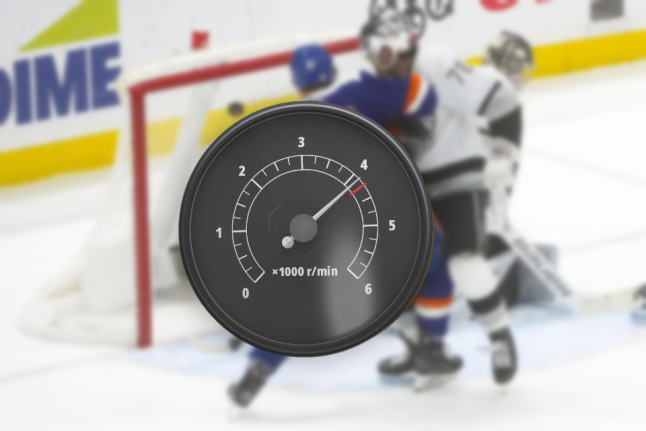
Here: 4125 rpm
